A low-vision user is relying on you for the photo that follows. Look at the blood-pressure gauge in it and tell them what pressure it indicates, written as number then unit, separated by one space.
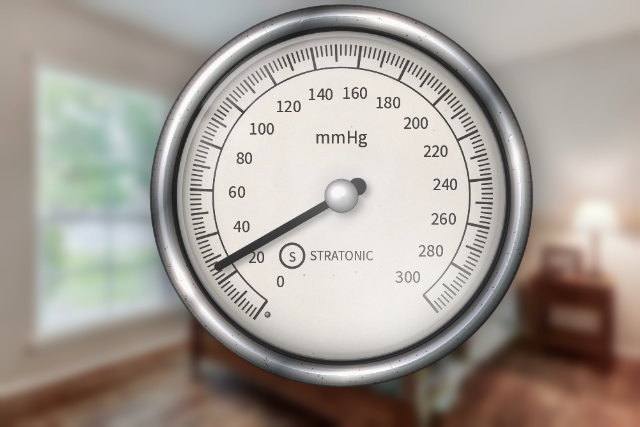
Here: 26 mmHg
